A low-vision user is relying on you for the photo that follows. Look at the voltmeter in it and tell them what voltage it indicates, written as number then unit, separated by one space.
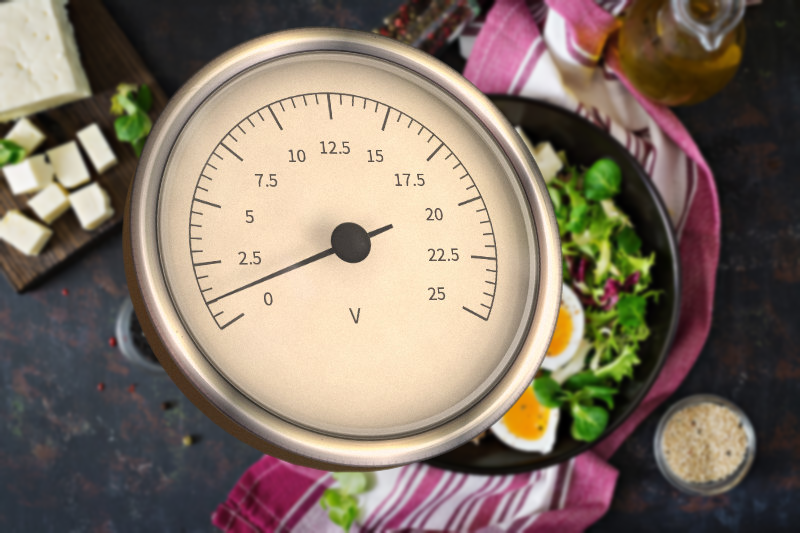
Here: 1 V
